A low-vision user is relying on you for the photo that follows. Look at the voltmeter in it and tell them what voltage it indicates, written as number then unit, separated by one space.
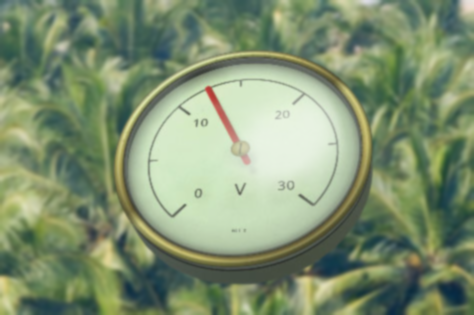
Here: 12.5 V
